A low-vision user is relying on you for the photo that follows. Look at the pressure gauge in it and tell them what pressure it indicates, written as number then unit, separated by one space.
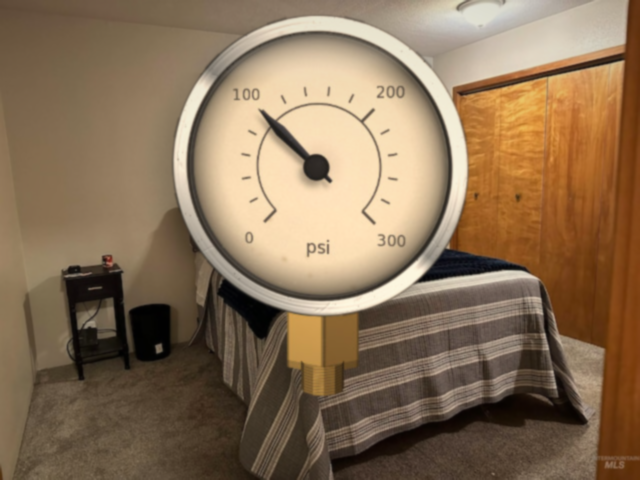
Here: 100 psi
